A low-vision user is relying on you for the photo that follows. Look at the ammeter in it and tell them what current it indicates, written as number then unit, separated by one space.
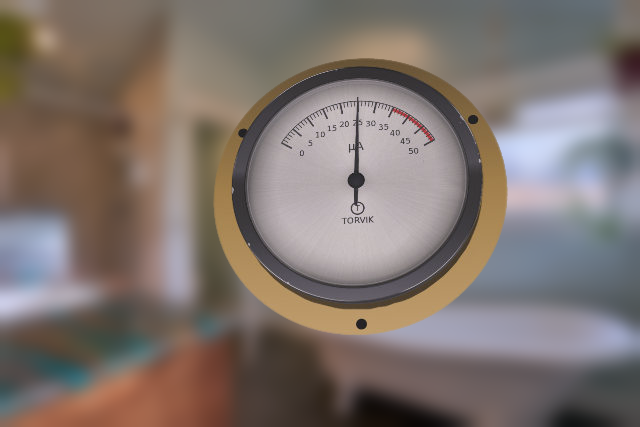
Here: 25 µA
